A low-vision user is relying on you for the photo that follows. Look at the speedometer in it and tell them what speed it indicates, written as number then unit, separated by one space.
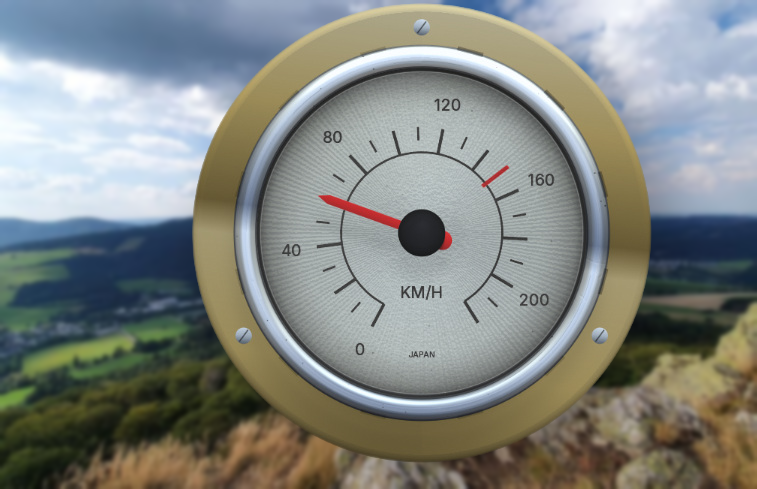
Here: 60 km/h
